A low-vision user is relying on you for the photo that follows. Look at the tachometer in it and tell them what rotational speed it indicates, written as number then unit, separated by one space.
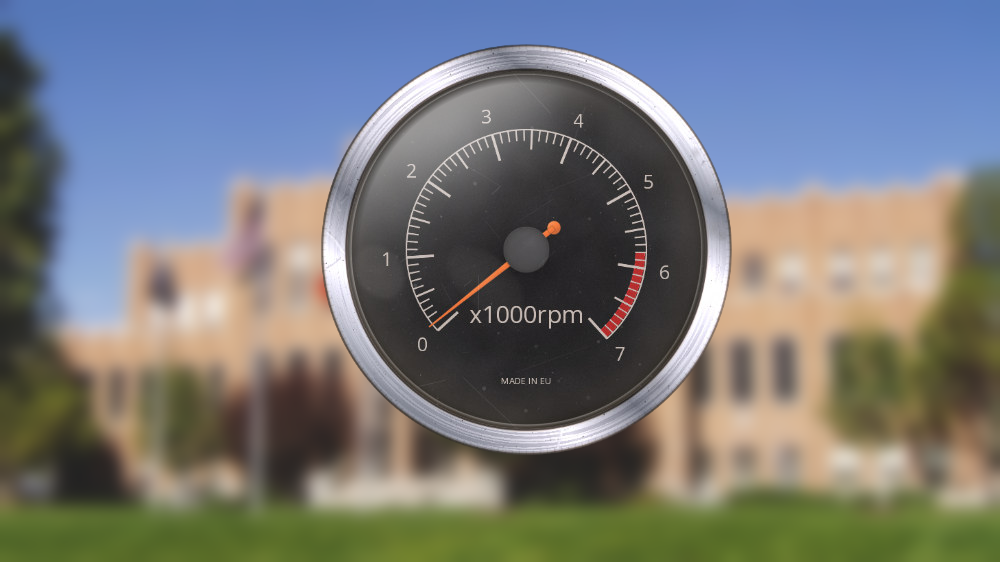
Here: 100 rpm
